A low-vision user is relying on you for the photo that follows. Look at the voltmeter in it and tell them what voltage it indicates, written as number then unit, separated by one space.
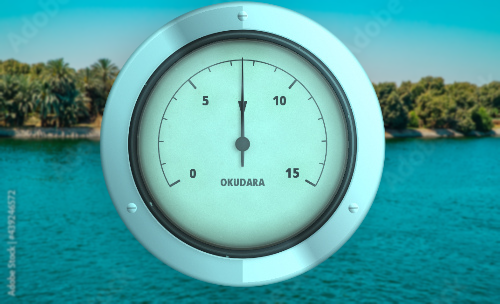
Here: 7.5 V
